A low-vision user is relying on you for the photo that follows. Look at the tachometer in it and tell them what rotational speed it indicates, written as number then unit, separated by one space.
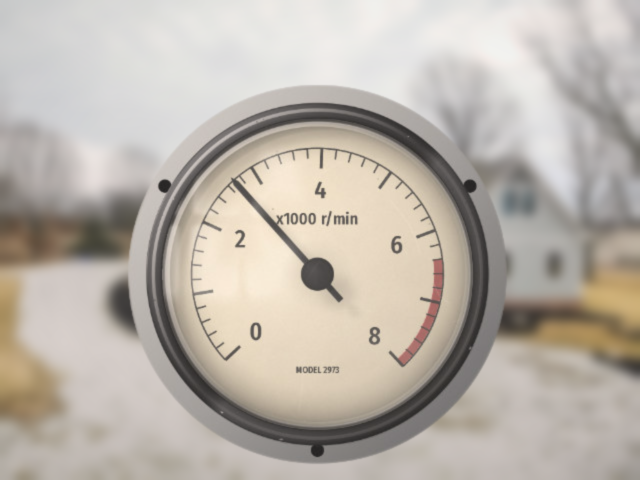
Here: 2700 rpm
